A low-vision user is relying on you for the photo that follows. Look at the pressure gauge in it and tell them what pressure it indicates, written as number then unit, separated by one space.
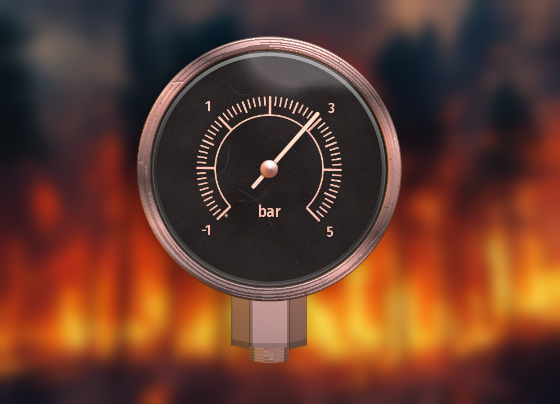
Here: 2.9 bar
